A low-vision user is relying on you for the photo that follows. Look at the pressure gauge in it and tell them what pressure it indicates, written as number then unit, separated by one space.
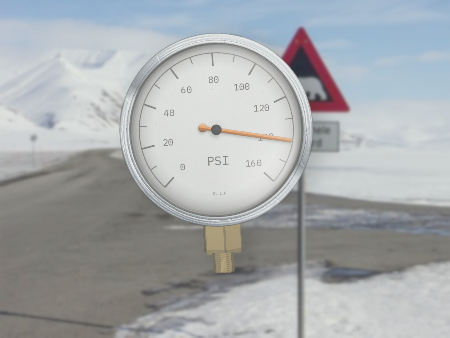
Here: 140 psi
